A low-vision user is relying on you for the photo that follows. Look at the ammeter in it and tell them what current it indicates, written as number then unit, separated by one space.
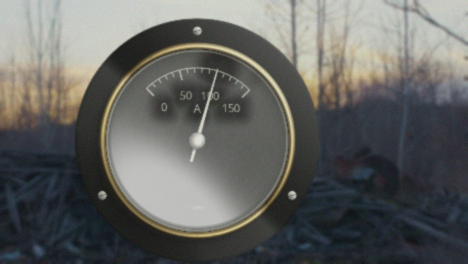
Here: 100 A
